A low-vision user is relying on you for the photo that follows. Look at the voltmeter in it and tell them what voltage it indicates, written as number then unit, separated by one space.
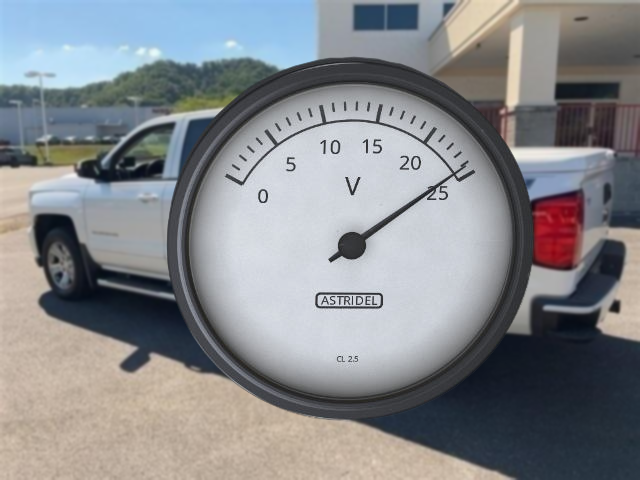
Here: 24 V
